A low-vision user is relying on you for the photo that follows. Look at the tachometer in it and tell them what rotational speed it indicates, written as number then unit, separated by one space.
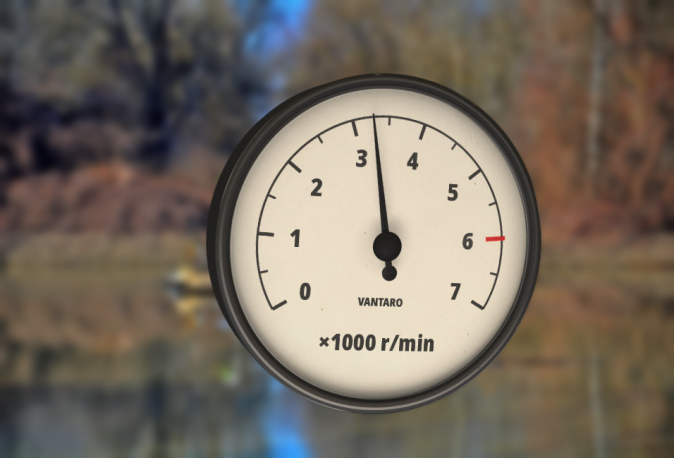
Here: 3250 rpm
